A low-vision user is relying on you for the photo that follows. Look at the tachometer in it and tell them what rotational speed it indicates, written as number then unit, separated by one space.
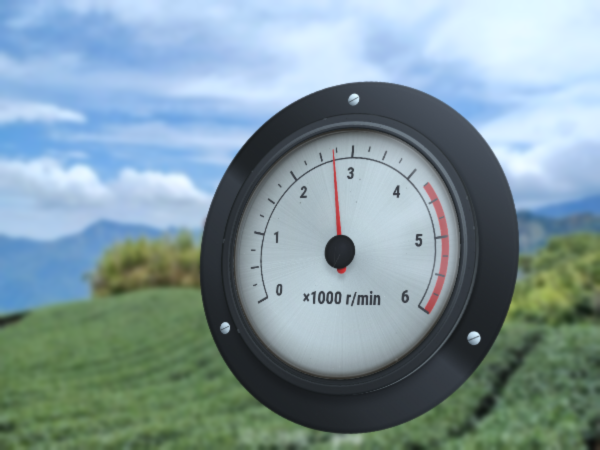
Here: 2750 rpm
